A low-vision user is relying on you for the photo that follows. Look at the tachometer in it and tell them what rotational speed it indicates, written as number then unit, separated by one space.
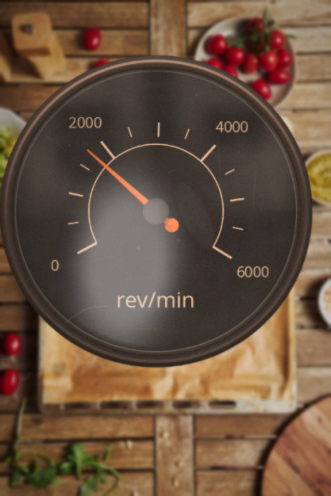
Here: 1750 rpm
